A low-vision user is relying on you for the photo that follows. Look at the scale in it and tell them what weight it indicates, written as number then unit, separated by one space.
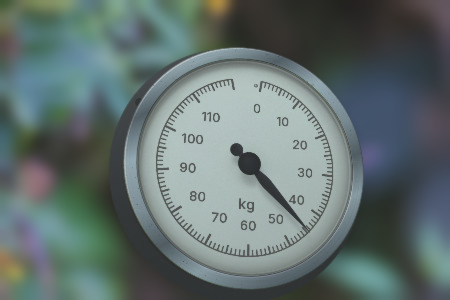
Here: 45 kg
